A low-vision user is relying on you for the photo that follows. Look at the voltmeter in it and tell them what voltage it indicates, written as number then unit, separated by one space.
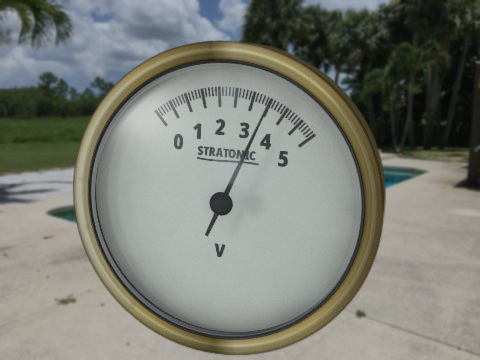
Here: 3.5 V
